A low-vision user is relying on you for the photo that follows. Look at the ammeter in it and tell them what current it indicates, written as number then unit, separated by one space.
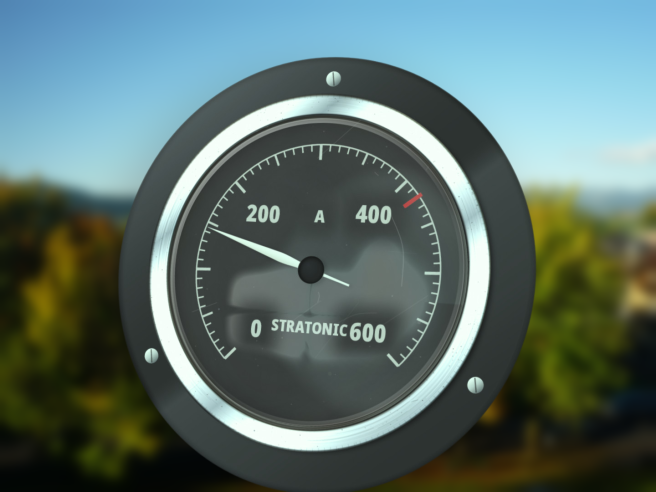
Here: 145 A
